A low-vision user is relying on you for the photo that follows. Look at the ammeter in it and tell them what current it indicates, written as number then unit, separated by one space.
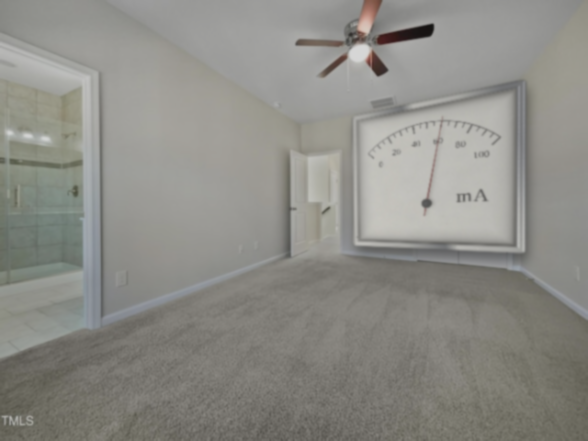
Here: 60 mA
